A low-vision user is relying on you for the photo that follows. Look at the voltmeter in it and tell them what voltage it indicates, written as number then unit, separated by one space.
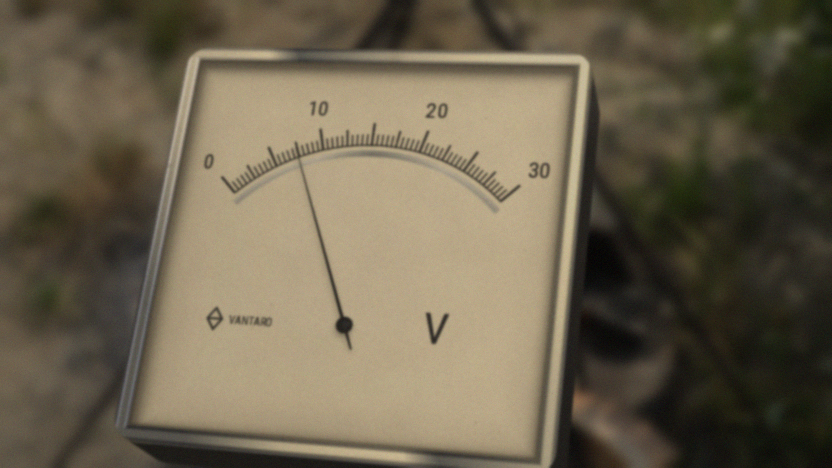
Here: 7.5 V
